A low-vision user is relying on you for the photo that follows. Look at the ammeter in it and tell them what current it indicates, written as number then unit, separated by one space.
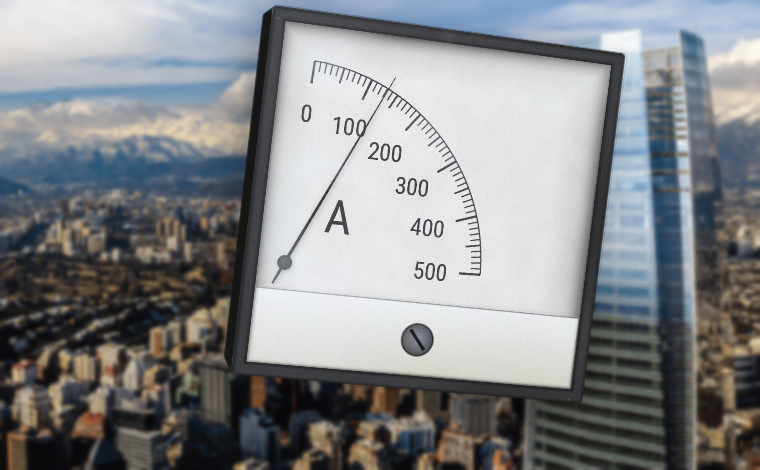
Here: 130 A
